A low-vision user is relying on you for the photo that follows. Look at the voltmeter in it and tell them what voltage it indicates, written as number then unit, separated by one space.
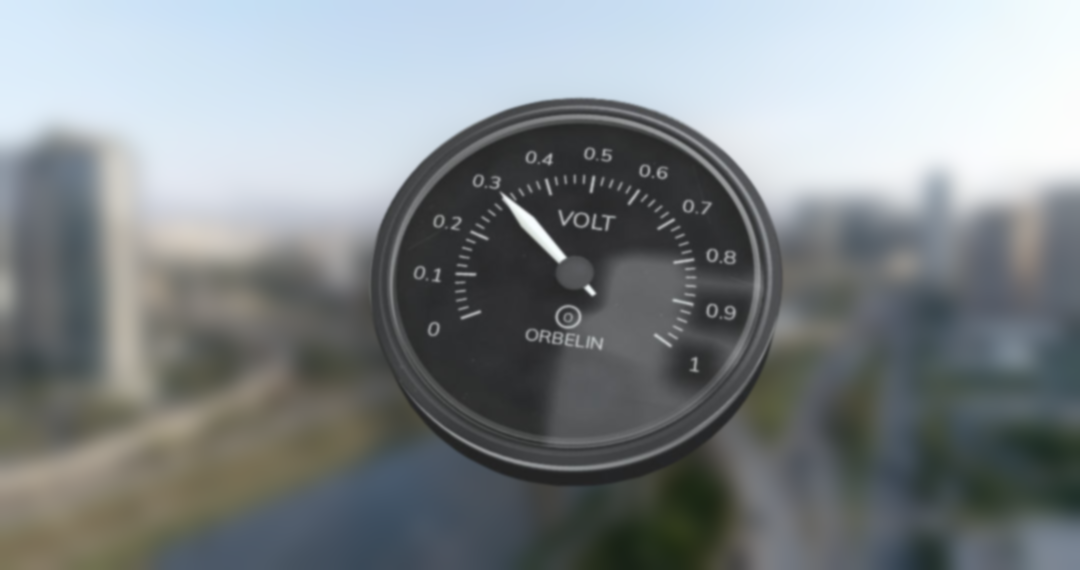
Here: 0.3 V
